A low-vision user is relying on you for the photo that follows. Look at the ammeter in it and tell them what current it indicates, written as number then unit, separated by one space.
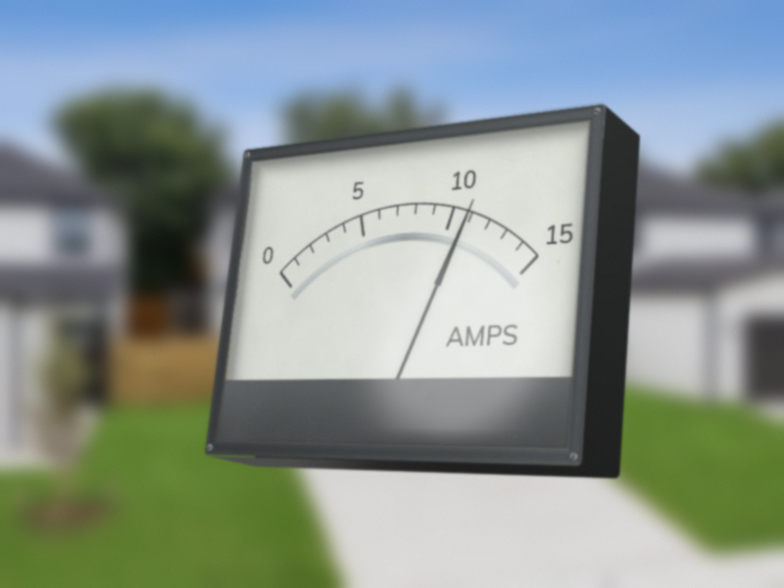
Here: 11 A
